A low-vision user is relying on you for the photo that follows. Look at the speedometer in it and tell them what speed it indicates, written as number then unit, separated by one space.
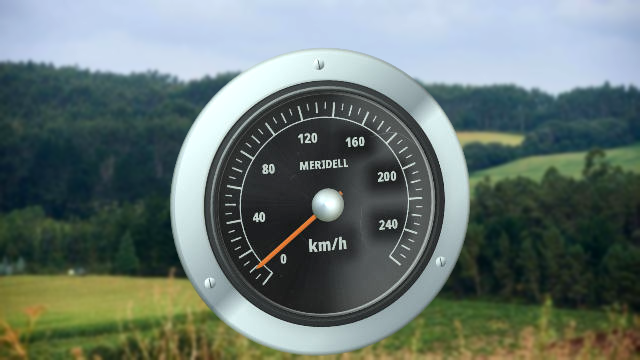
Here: 10 km/h
